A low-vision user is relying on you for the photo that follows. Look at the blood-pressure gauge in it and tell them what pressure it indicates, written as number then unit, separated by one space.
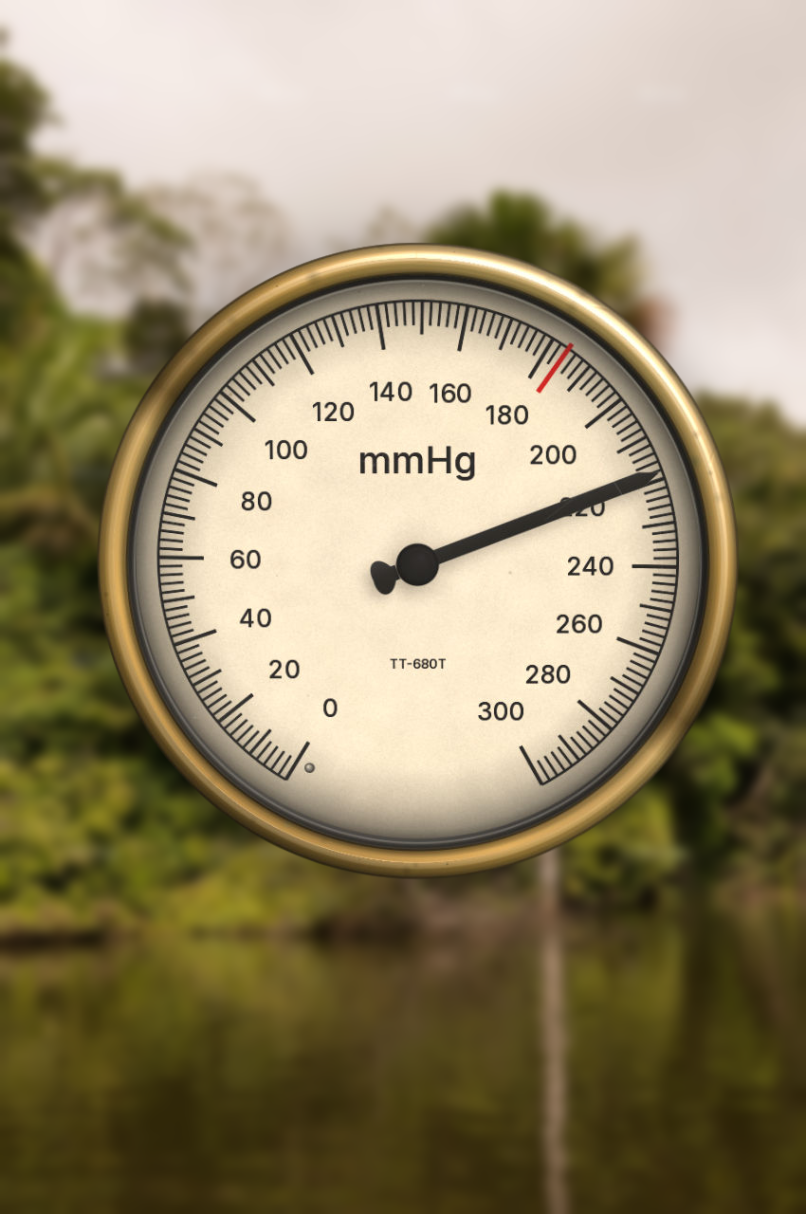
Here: 218 mmHg
